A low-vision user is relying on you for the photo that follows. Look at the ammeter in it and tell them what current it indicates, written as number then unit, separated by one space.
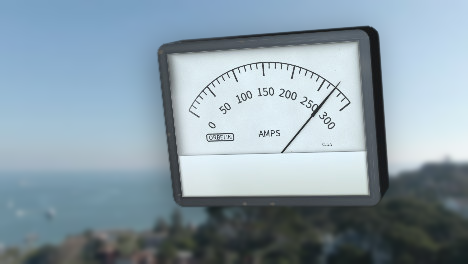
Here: 270 A
